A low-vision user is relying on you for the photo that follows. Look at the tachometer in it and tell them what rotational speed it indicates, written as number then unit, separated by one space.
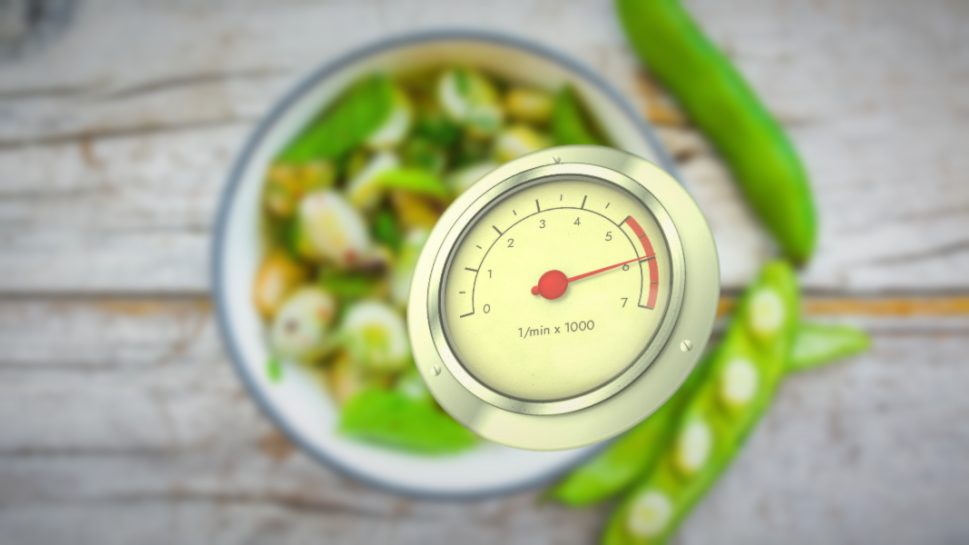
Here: 6000 rpm
